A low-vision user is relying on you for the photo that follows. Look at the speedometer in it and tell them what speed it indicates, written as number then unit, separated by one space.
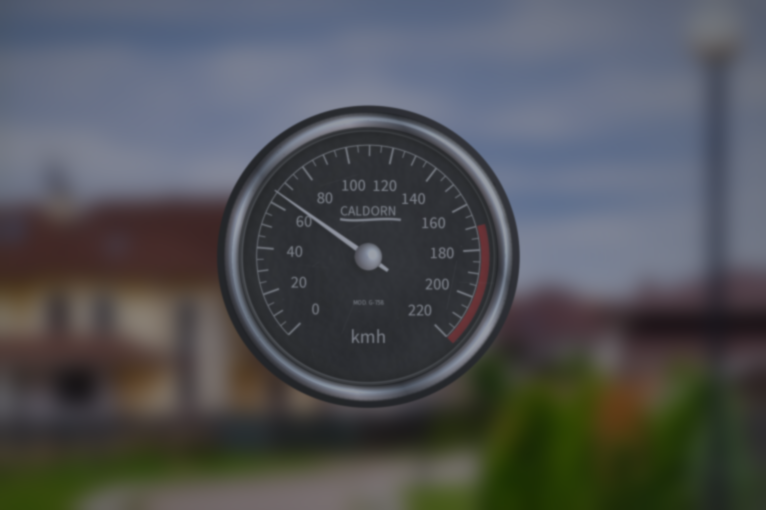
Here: 65 km/h
